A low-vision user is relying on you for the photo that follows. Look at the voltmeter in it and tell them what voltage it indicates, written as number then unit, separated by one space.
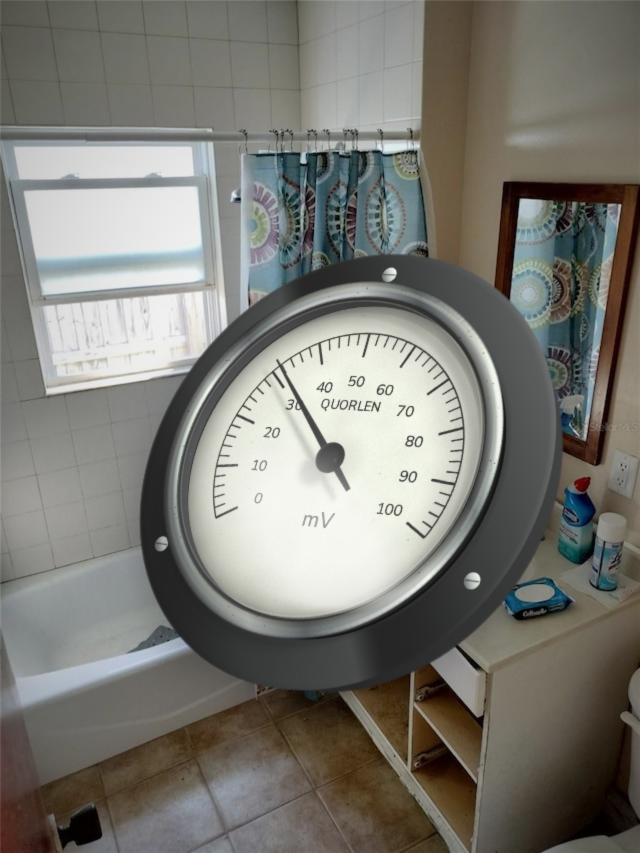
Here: 32 mV
